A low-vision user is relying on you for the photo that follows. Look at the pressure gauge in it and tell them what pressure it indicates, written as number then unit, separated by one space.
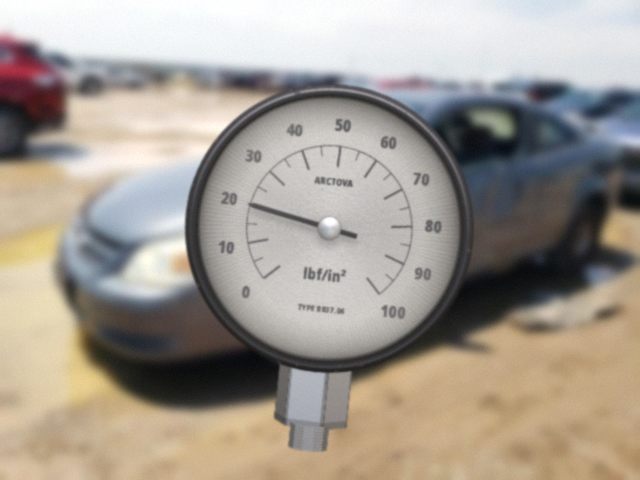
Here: 20 psi
